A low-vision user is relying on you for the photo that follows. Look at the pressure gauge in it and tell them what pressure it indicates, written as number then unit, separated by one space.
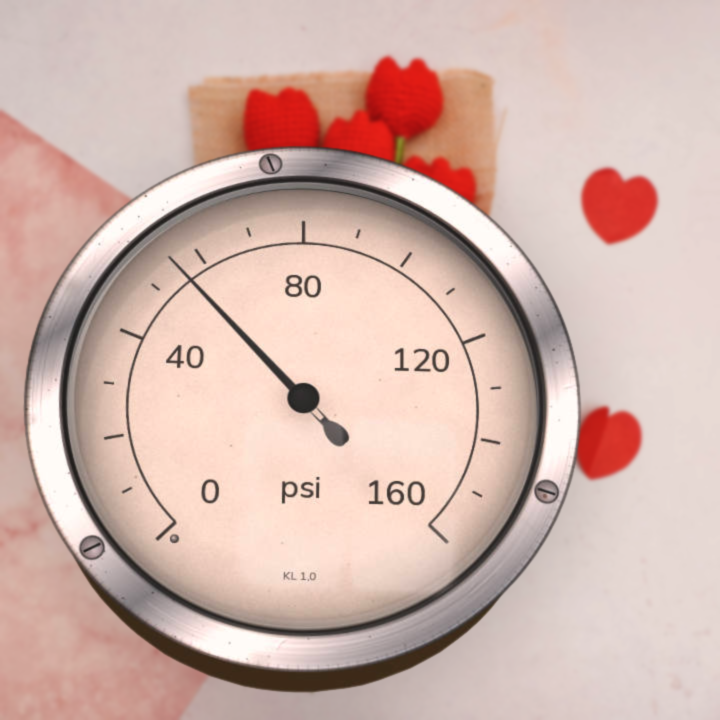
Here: 55 psi
